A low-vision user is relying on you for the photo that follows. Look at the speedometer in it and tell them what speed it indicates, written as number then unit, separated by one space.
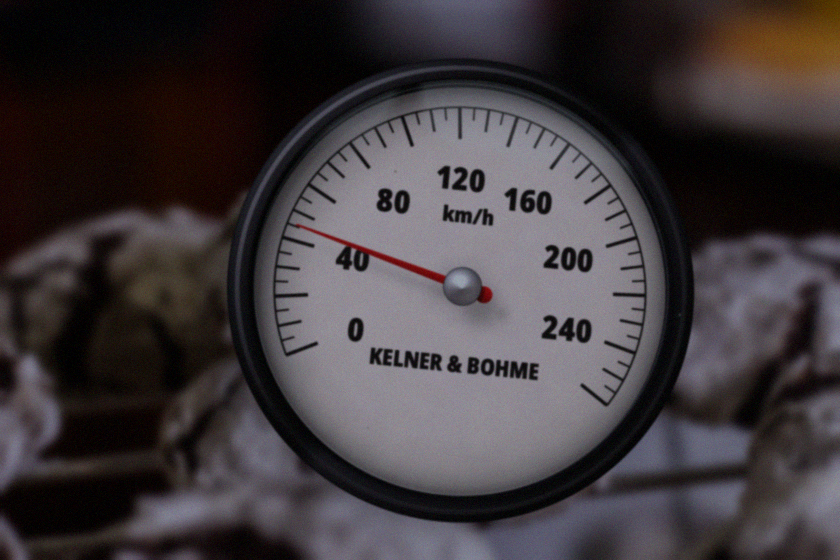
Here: 45 km/h
